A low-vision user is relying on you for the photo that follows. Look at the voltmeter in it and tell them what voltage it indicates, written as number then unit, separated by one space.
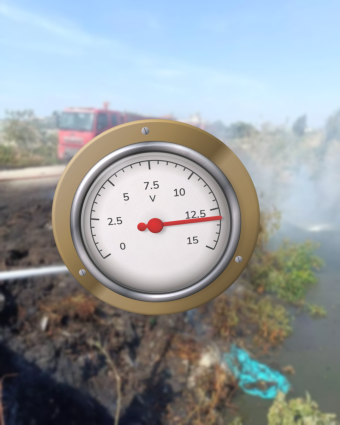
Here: 13 V
